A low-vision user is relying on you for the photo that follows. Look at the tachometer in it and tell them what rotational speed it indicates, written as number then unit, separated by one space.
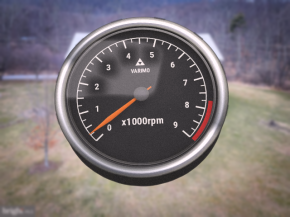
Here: 250 rpm
